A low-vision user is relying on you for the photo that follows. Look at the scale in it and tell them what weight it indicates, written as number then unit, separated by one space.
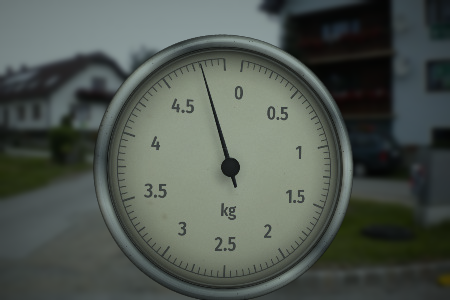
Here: 4.8 kg
